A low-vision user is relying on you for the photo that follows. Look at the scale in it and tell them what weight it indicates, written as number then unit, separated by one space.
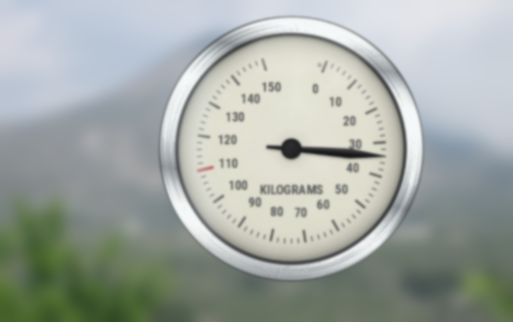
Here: 34 kg
